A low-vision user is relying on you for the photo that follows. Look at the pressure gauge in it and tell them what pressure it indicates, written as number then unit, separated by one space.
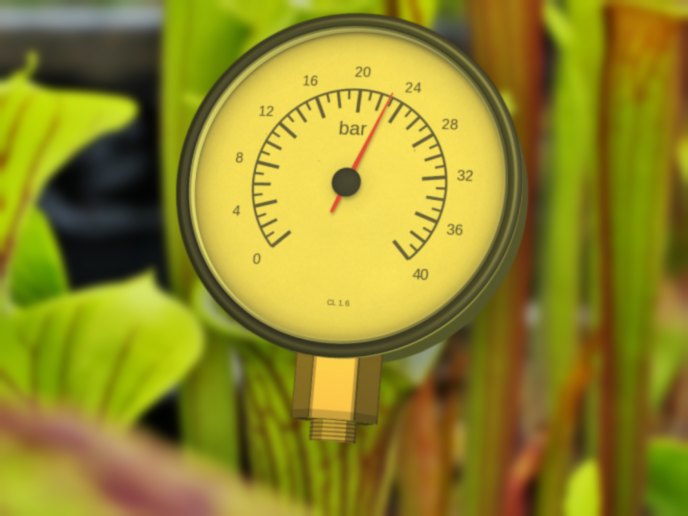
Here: 23 bar
